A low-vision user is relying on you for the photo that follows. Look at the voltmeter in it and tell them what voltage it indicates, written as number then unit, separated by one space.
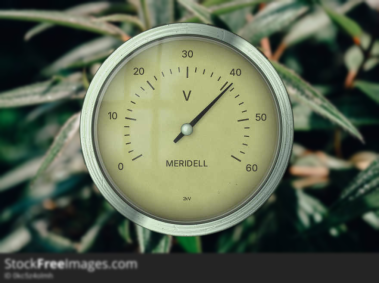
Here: 41 V
